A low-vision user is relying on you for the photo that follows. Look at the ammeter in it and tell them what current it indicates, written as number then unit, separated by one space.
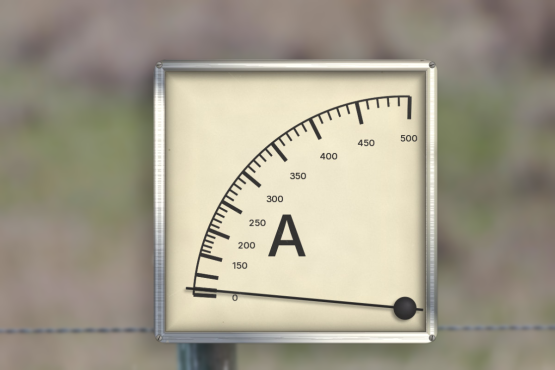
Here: 50 A
